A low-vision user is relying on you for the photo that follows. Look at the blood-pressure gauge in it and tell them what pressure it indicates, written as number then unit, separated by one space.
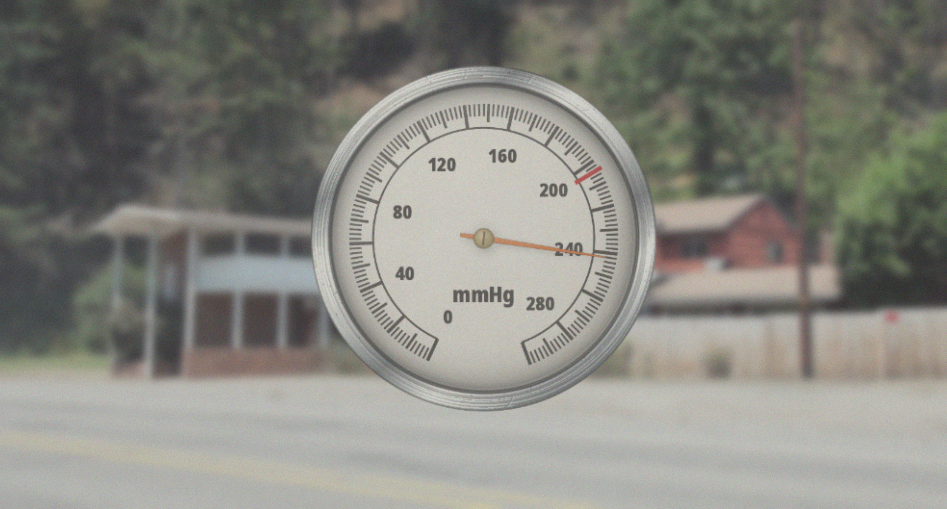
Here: 242 mmHg
